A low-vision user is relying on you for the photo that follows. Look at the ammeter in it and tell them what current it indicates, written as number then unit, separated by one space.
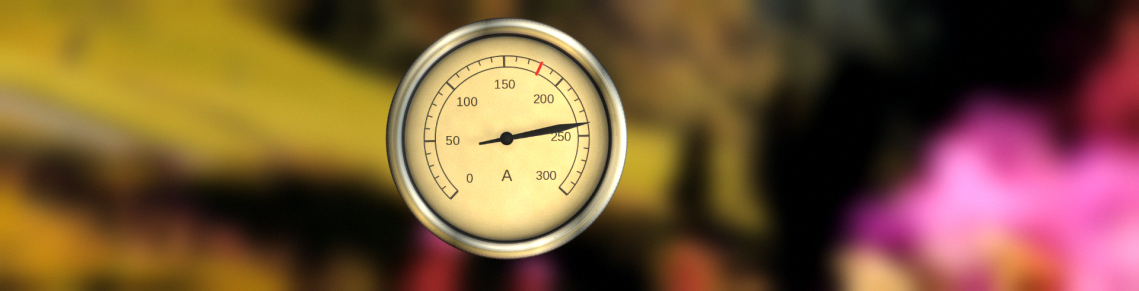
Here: 240 A
